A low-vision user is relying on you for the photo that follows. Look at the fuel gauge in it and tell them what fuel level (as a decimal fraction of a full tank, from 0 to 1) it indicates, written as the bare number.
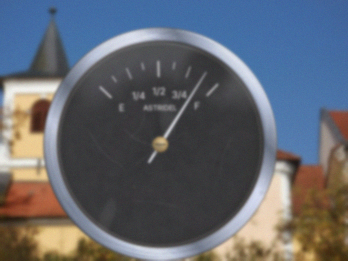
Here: 0.875
